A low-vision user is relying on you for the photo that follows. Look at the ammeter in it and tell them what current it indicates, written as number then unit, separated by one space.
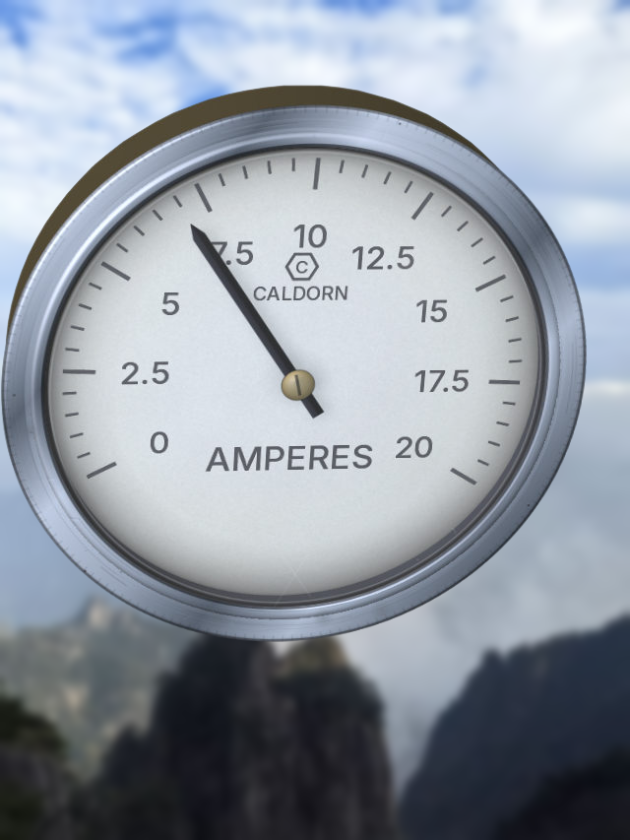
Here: 7 A
